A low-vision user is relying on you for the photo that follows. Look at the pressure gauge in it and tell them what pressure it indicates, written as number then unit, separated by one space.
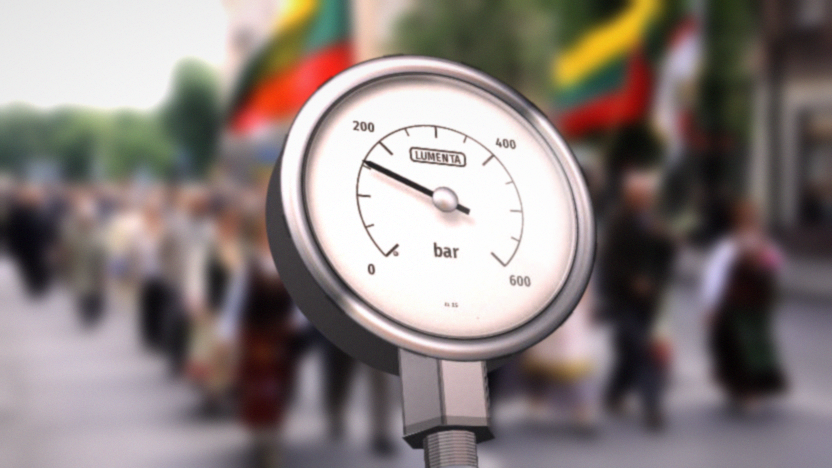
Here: 150 bar
